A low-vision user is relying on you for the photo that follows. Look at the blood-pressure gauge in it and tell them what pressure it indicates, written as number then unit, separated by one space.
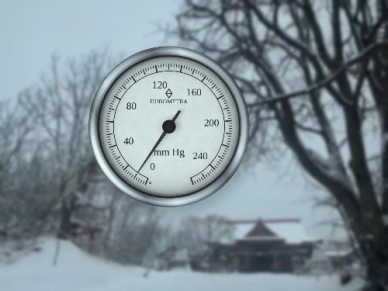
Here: 10 mmHg
